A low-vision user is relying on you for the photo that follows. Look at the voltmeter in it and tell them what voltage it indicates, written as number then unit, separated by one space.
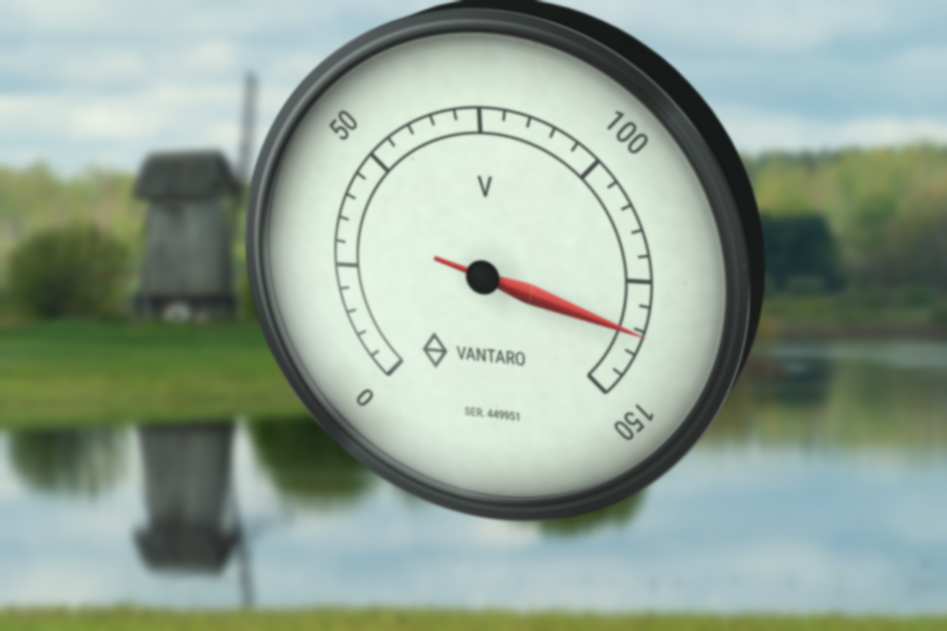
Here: 135 V
